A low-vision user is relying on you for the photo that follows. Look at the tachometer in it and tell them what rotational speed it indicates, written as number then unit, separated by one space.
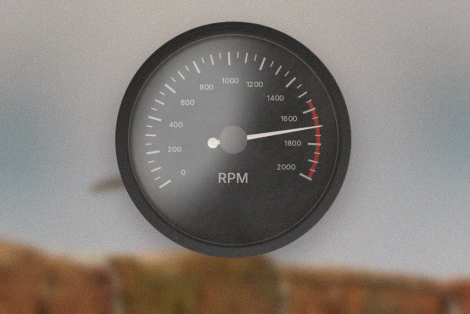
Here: 1700 rpm
